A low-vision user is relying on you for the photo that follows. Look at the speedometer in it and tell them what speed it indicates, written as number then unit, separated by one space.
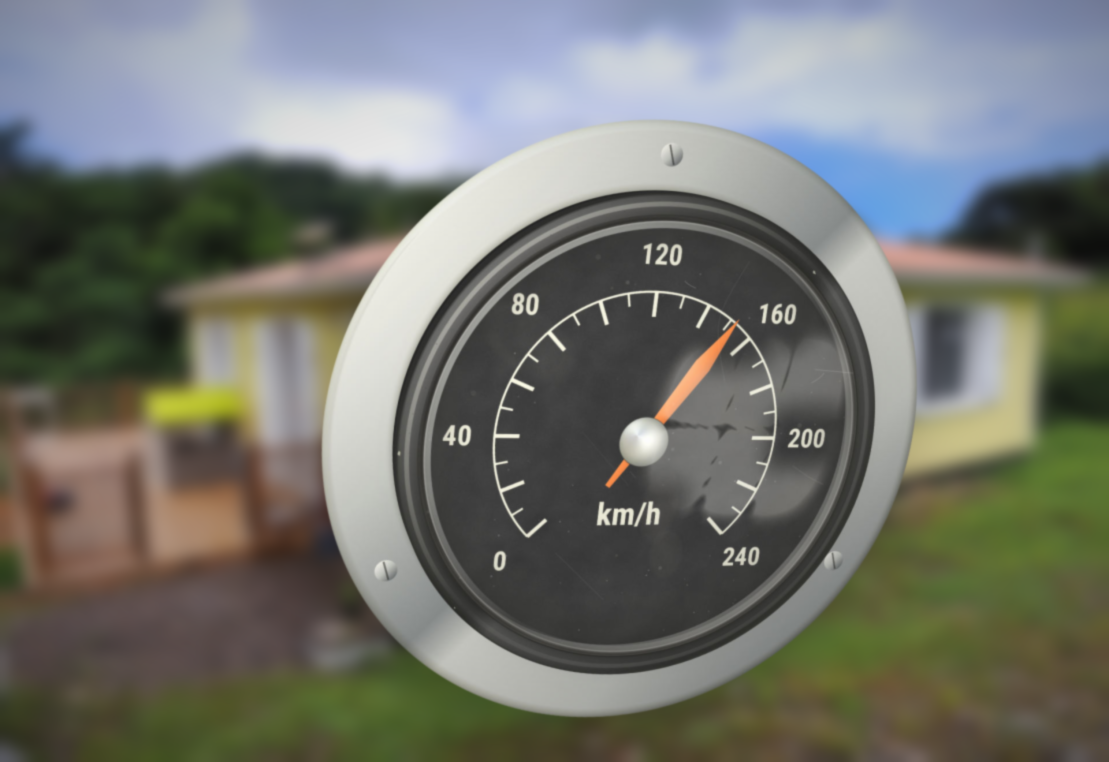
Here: 150 km/h
